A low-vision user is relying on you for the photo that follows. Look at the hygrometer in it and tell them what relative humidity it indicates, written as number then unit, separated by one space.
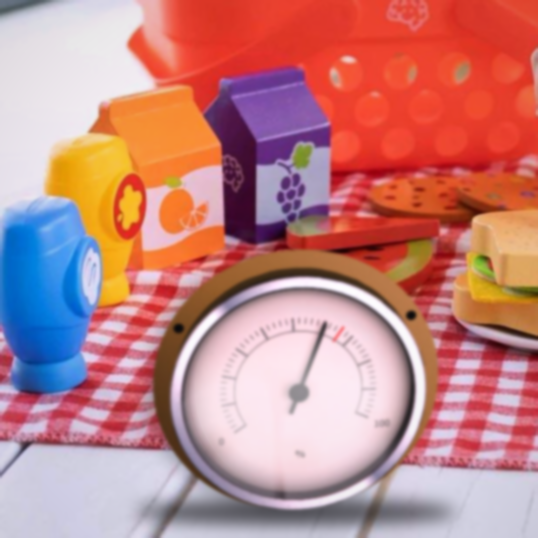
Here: 60 %
